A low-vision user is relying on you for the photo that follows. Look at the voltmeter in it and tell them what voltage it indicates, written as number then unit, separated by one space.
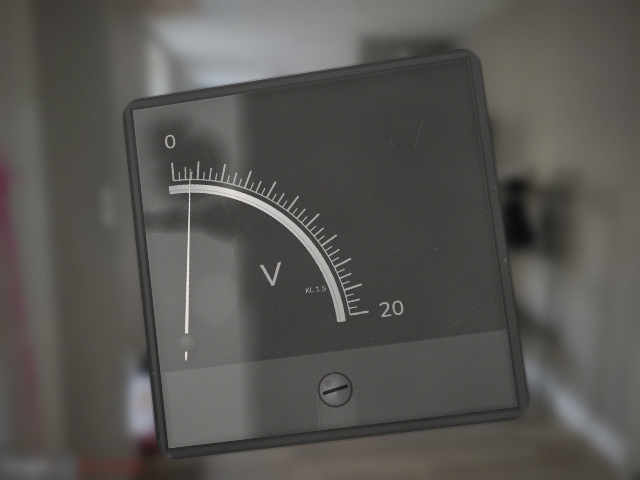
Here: 1.5 V
